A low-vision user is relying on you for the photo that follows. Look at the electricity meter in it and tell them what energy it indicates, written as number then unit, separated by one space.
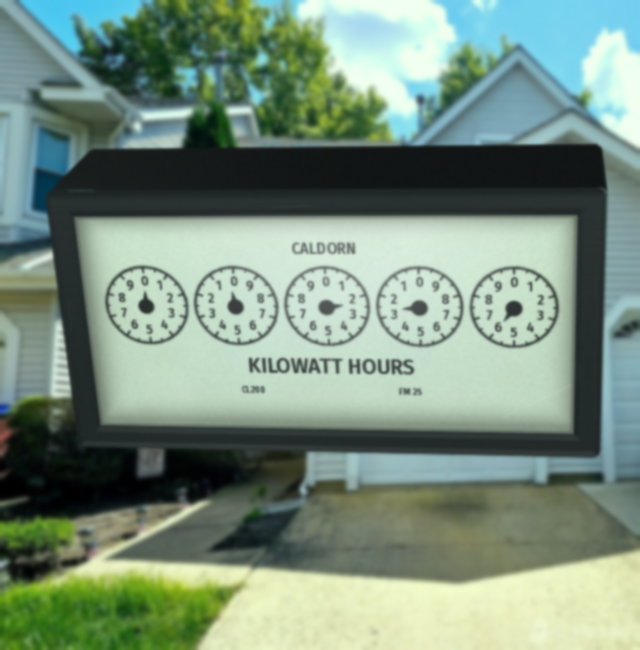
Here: 226 kWh
